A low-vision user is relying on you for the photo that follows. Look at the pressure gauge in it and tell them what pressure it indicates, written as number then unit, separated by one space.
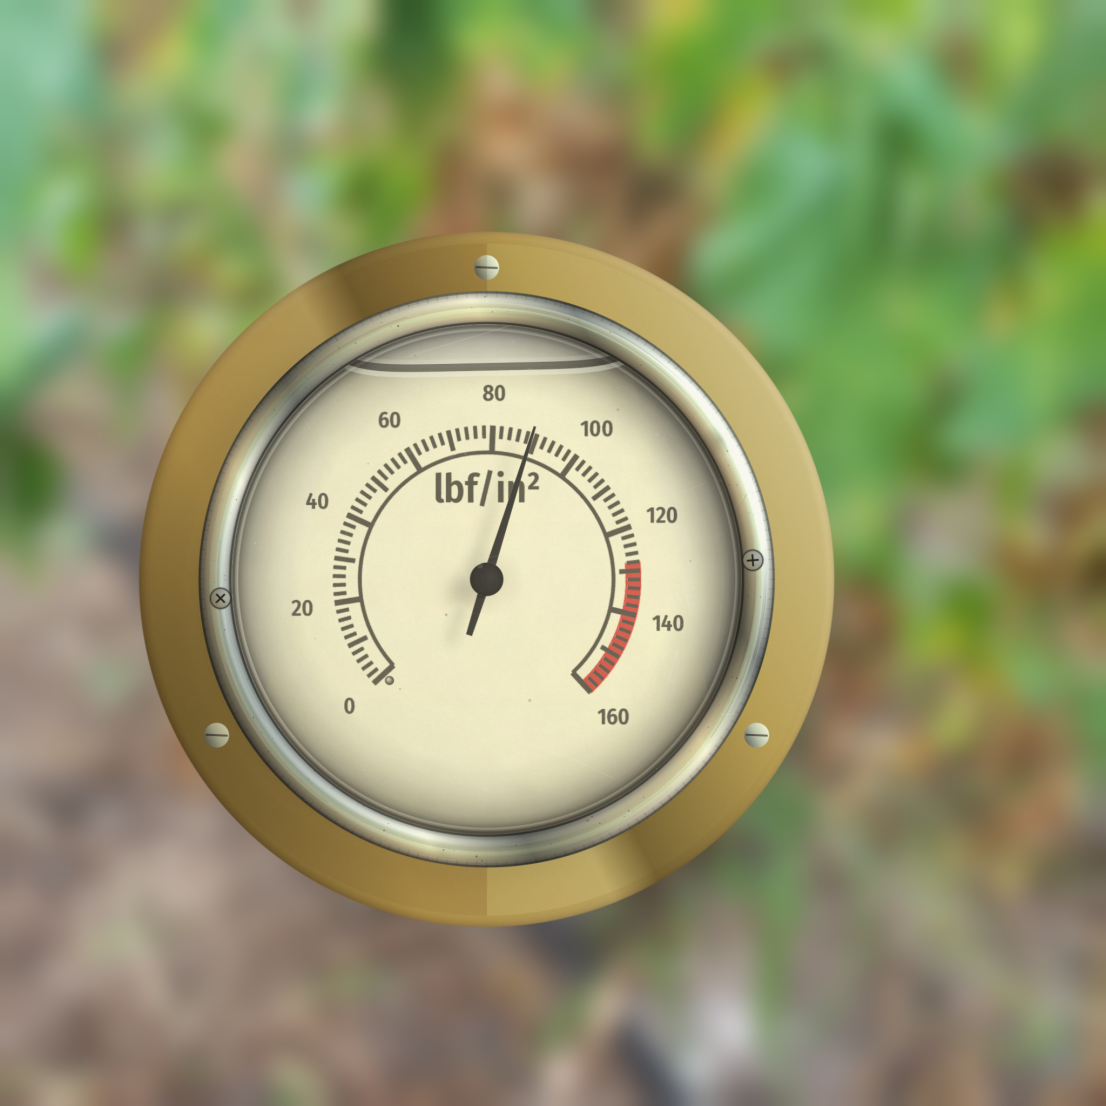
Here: 89 psi
